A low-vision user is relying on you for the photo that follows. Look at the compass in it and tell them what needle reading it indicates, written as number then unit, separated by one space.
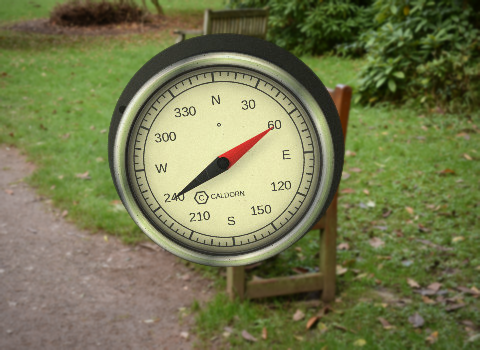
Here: 60 °
